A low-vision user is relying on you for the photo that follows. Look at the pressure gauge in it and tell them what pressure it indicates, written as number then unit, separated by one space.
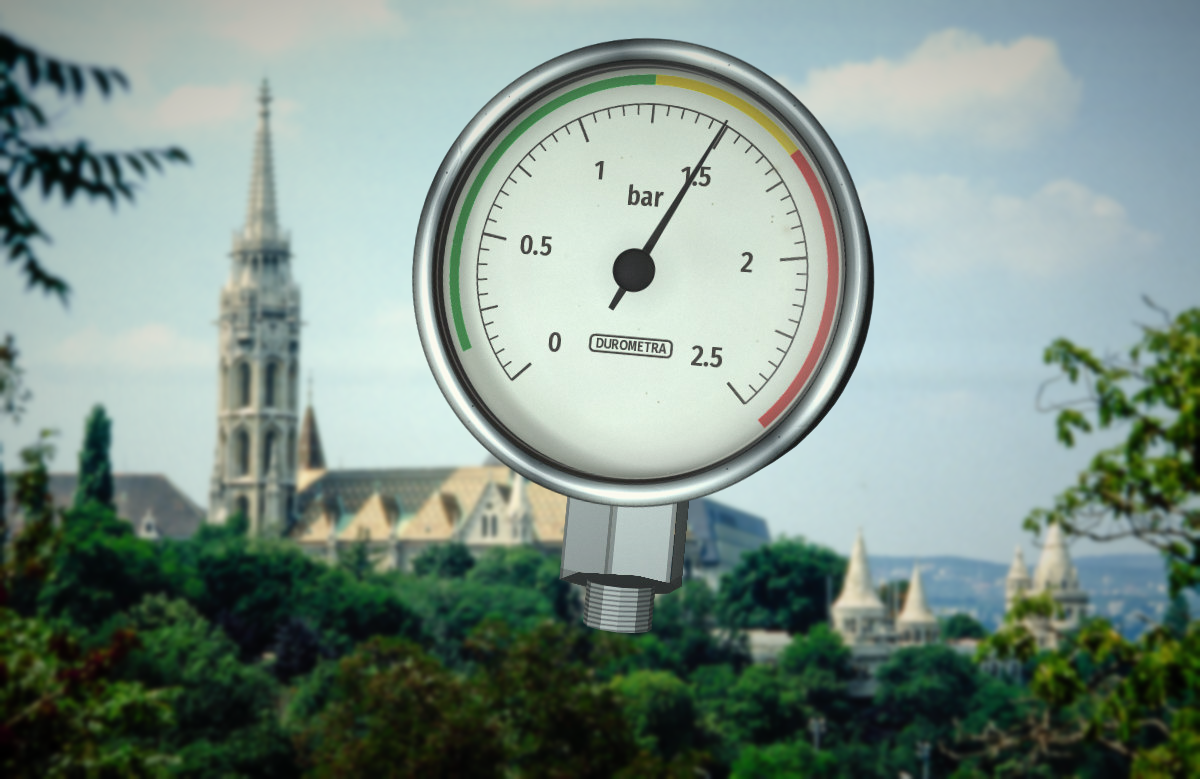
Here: 1.5 bar
